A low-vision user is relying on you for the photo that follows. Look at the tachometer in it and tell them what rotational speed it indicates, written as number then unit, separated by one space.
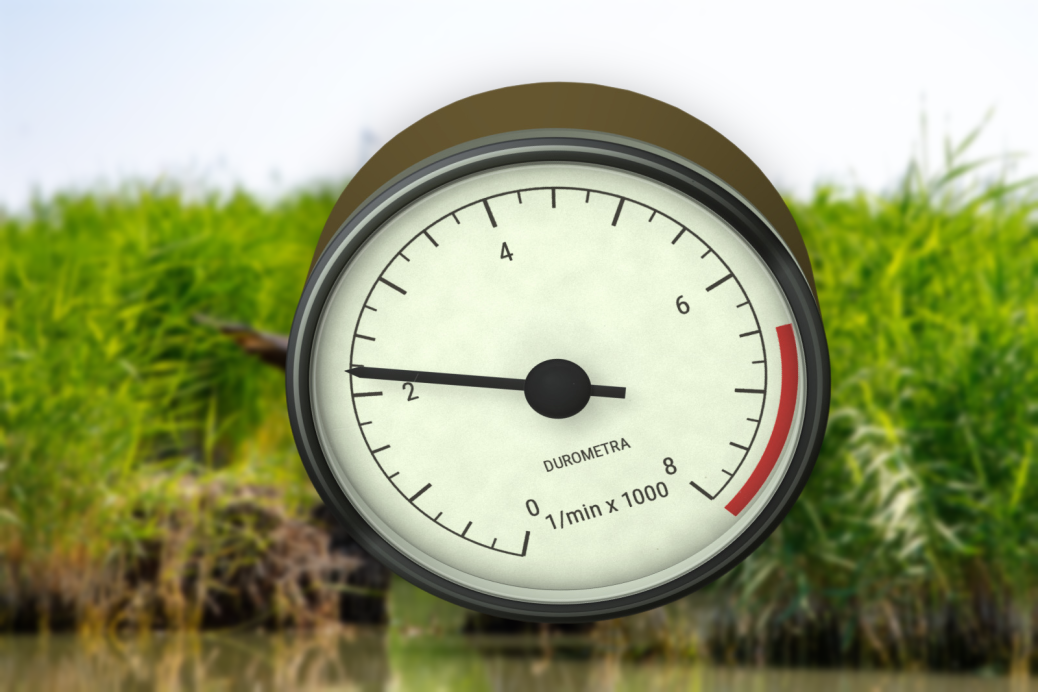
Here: 2250 rpm
